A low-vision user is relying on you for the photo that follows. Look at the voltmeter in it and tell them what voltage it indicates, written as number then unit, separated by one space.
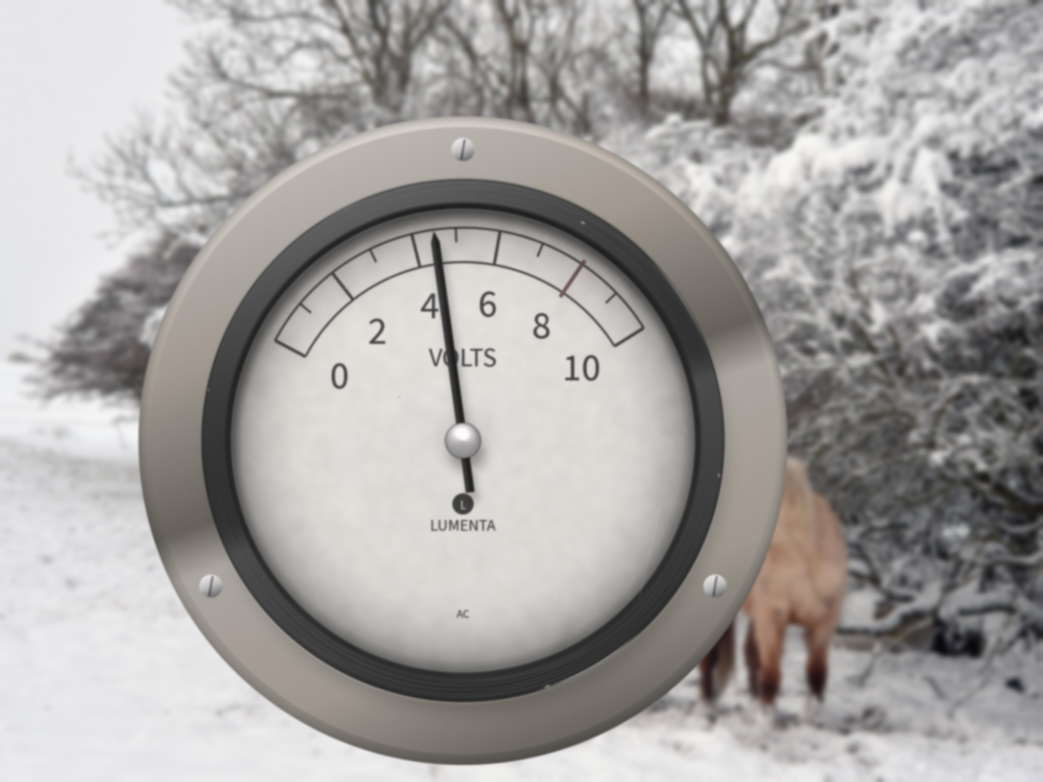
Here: 4.5 V
